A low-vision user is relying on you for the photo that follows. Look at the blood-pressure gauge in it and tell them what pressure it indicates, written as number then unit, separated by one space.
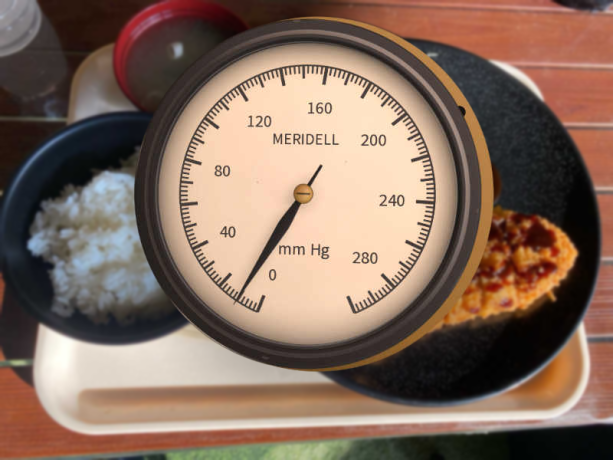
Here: 10 mmHg
